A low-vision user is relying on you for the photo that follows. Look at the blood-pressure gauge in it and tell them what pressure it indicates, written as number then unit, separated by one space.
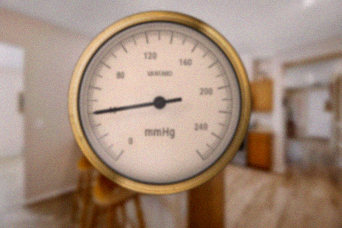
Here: 40 mmHg
